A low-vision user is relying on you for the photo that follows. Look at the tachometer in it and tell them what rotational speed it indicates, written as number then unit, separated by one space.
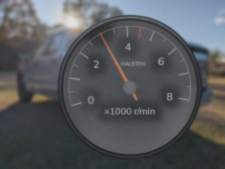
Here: 3000 rpm
